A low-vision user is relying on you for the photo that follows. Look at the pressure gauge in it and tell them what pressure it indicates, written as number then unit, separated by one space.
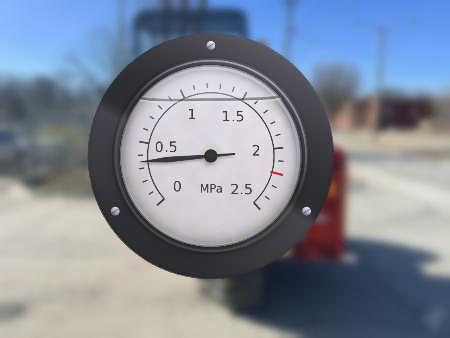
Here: 0.35 MPa
